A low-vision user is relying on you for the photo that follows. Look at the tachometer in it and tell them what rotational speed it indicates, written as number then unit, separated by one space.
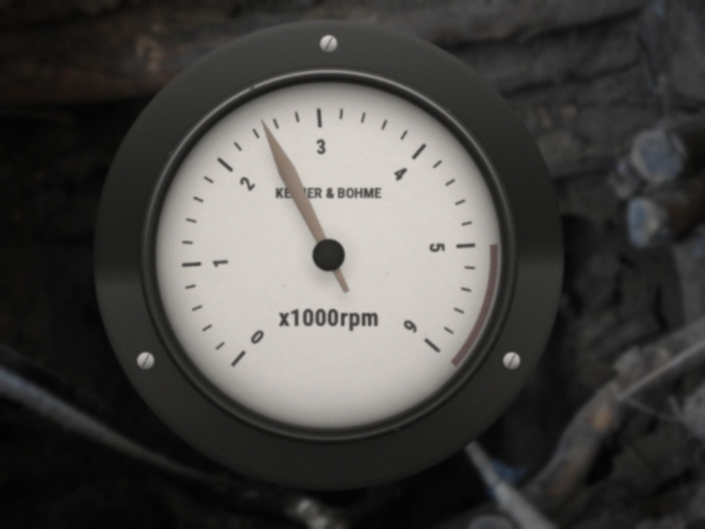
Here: 2500 rpm
